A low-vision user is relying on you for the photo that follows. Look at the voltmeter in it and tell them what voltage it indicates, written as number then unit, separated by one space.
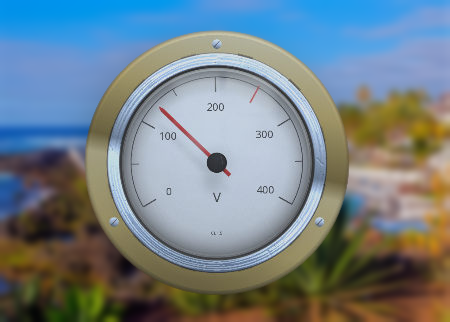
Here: 125 V
